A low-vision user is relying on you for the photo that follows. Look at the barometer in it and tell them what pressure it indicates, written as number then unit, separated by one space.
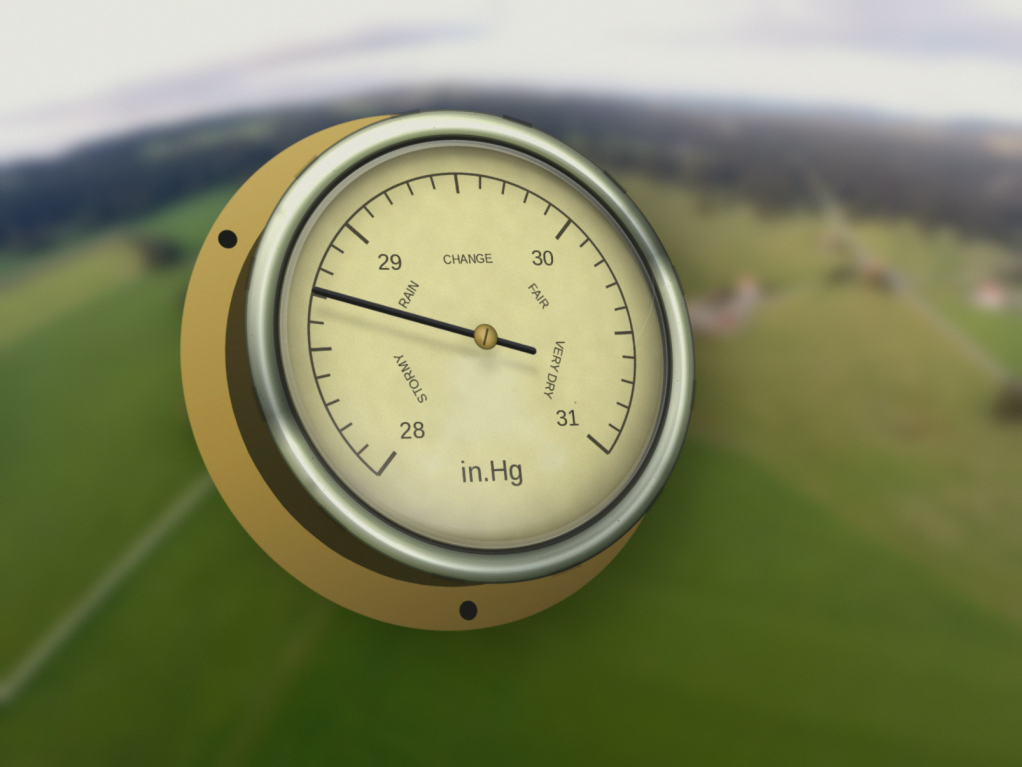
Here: 28.7 inHg
